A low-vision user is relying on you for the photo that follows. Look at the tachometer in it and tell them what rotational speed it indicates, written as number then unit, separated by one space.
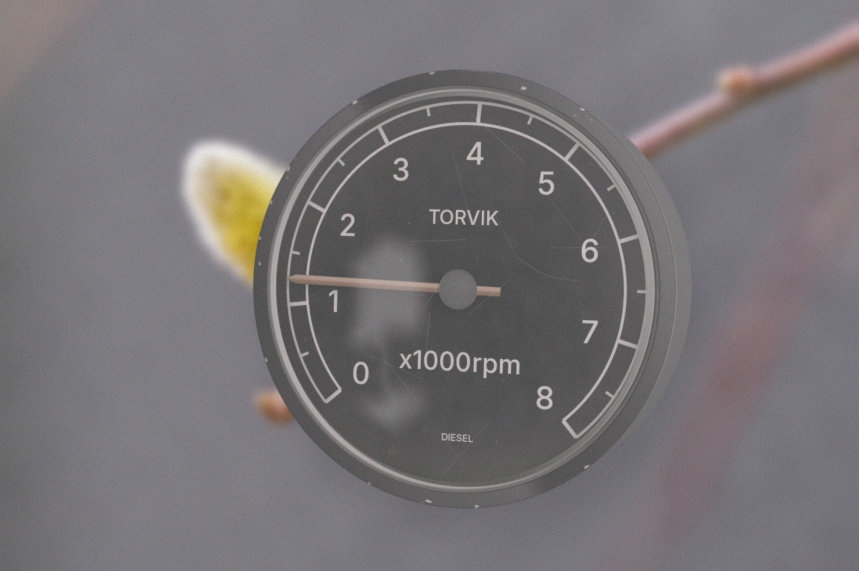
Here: 1250 rpm
